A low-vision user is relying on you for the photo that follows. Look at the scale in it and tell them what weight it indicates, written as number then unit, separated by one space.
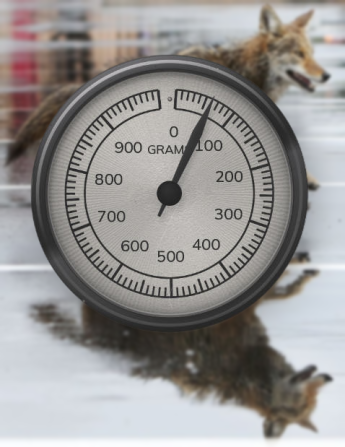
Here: 60 g
